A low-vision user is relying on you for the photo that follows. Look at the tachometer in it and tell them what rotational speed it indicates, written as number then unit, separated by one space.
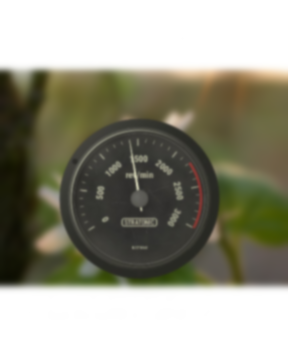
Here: 1400 rpm
